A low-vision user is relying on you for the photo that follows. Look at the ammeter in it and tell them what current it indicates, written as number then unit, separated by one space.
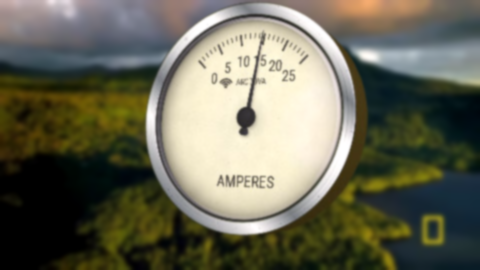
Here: 15 A
